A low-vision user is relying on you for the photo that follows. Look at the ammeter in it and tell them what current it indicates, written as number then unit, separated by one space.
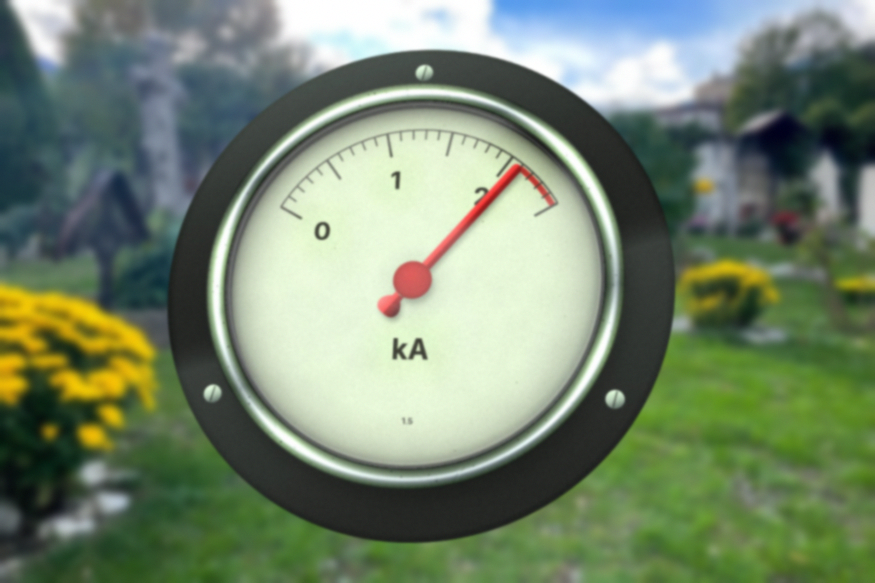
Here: 2.1 kA
